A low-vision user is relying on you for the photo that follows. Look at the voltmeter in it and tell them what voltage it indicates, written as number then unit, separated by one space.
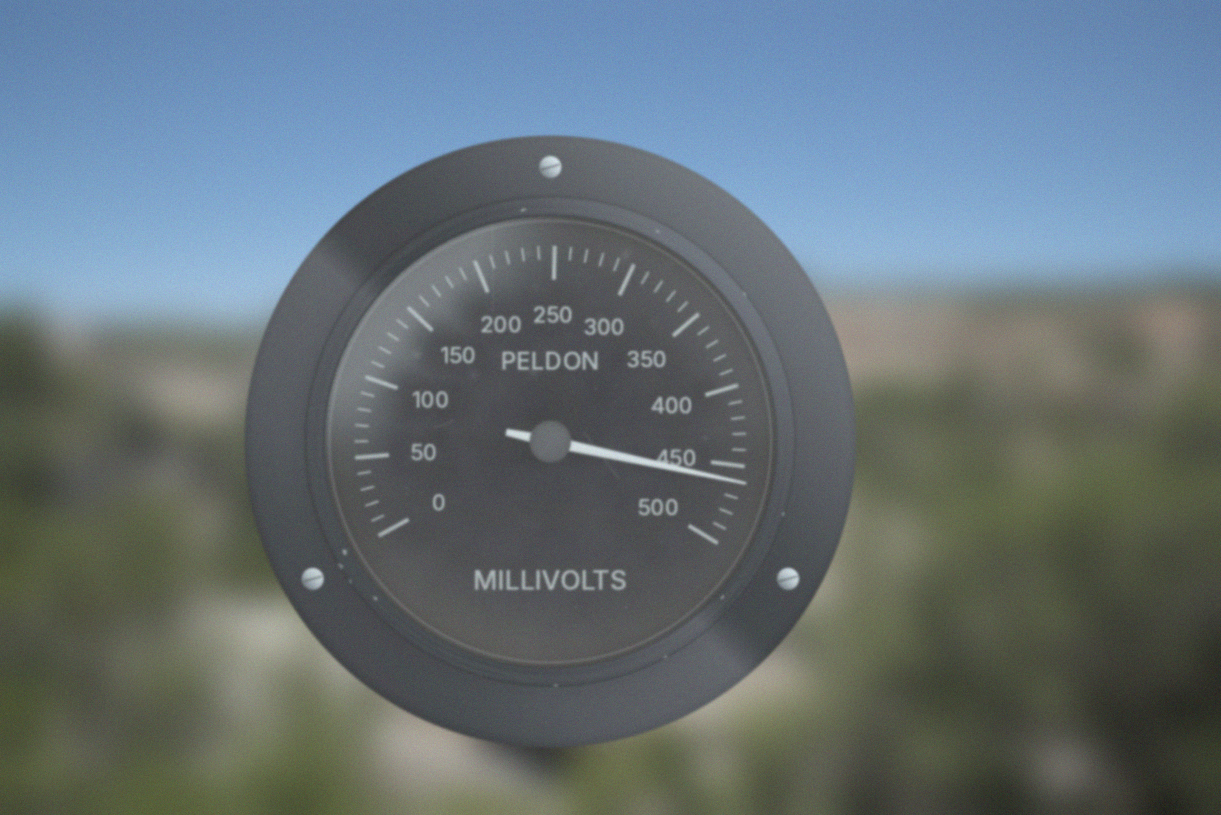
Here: 460 mV
